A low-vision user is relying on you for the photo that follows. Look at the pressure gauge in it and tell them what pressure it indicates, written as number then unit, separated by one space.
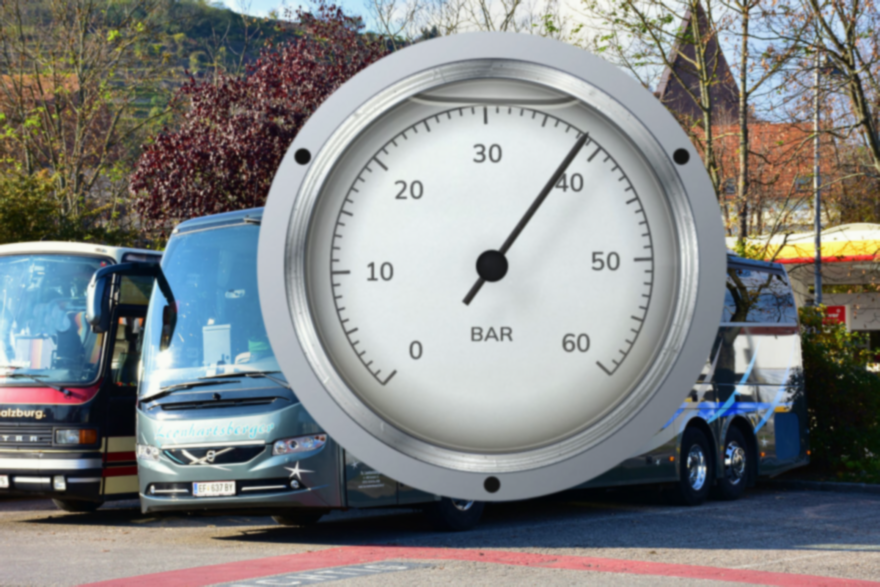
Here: 38.5 bar
